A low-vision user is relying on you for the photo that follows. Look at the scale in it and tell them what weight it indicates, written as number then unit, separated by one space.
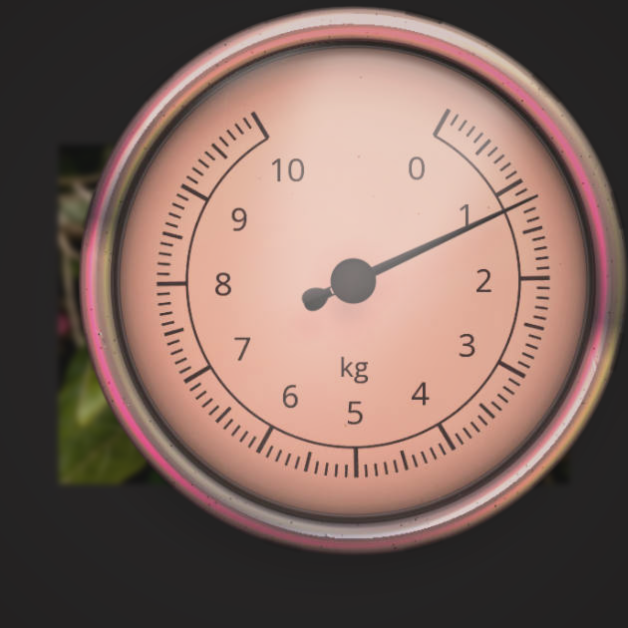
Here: 1.2 kg
